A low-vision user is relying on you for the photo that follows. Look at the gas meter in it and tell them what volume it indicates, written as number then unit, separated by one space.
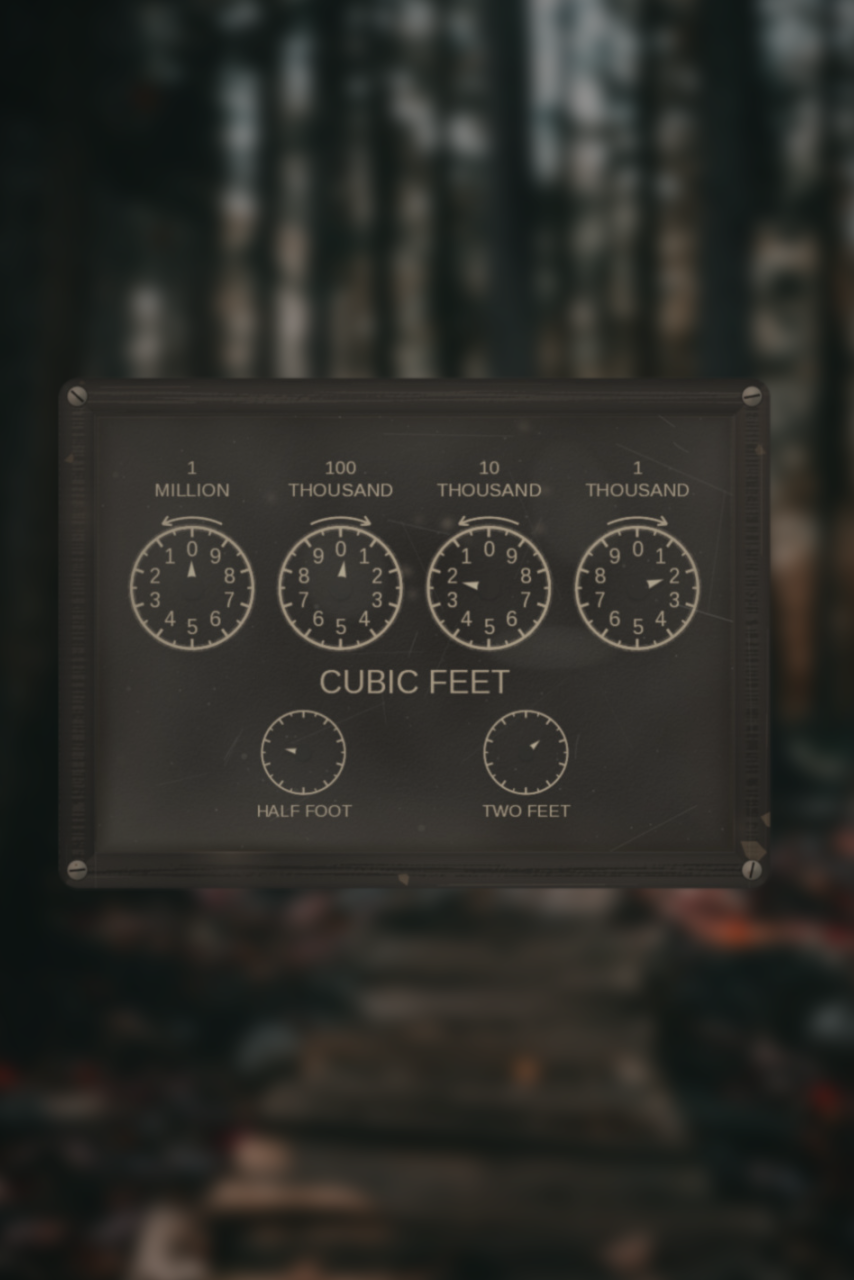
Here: 2200 ft³
